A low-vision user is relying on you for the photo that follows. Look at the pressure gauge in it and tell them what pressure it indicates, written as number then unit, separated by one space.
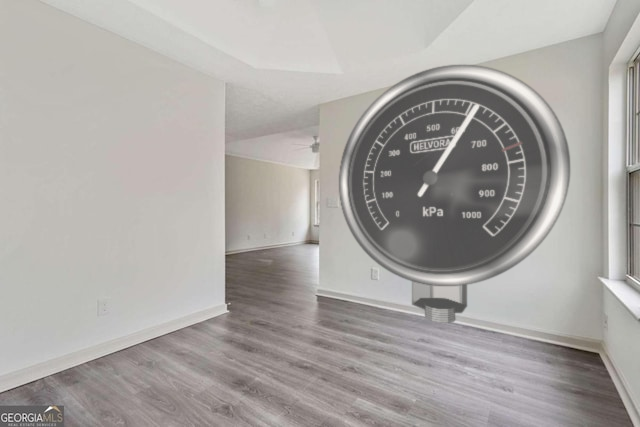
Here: 620 kPa
